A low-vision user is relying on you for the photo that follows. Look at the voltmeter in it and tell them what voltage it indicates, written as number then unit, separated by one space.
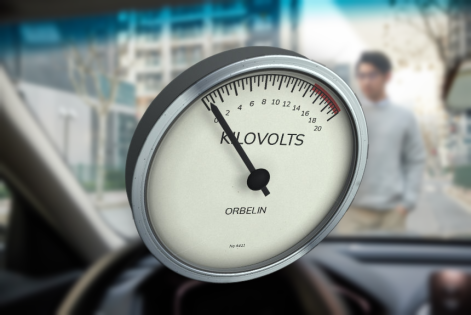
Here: 0.5 kV
